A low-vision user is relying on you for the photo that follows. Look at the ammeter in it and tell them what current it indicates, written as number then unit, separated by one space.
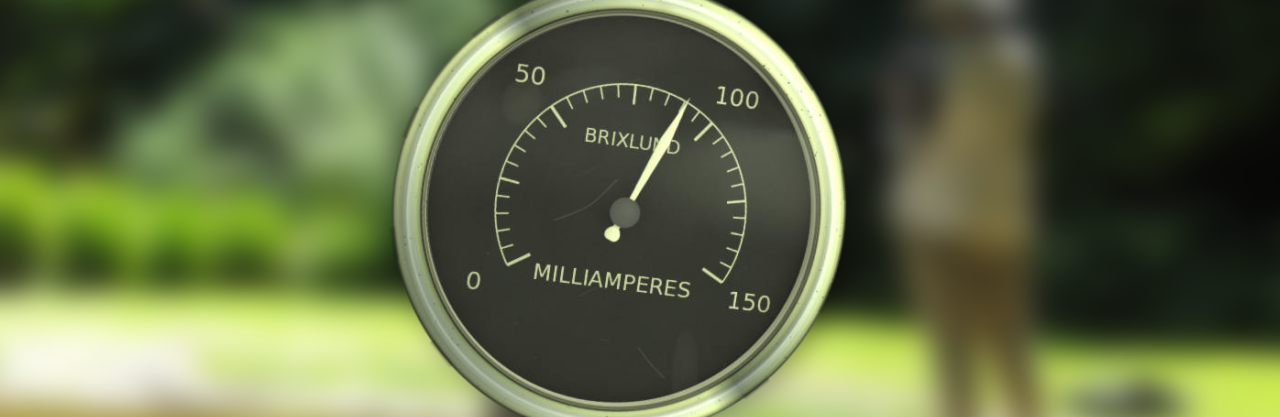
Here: 90 mA
